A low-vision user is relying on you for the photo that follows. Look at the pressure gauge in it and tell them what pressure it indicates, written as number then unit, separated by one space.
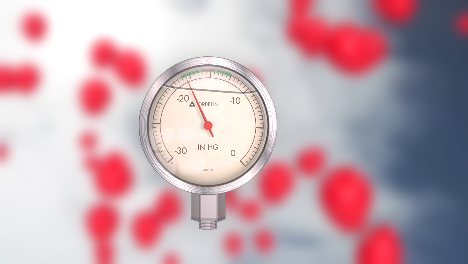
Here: -18 inHg
